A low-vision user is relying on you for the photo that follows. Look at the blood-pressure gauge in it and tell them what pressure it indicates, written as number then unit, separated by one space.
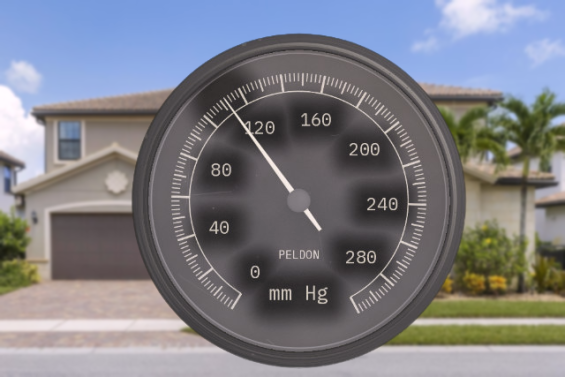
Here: 112 mmHg
